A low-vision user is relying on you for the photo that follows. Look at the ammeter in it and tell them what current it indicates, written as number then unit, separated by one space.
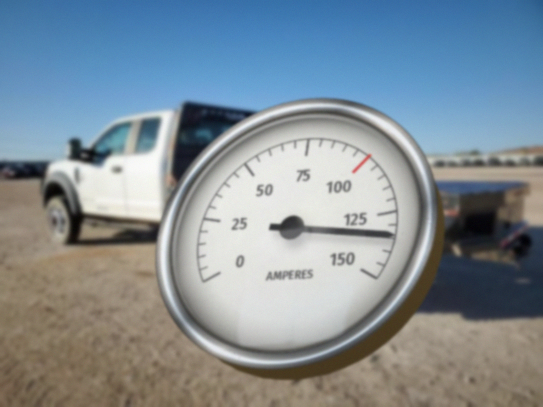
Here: 135 A
